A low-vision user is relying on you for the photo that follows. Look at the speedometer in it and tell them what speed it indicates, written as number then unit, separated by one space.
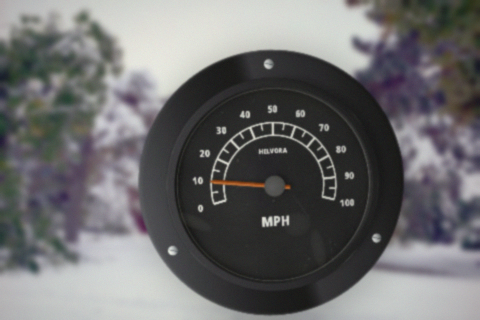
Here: 10 mph
